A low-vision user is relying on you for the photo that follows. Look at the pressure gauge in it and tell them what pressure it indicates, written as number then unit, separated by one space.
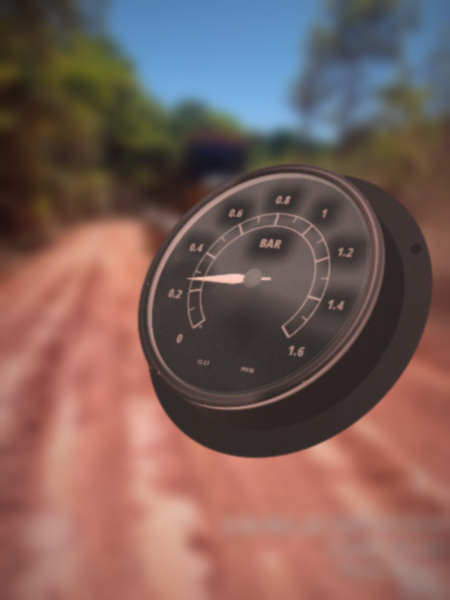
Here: 0.25 bar
